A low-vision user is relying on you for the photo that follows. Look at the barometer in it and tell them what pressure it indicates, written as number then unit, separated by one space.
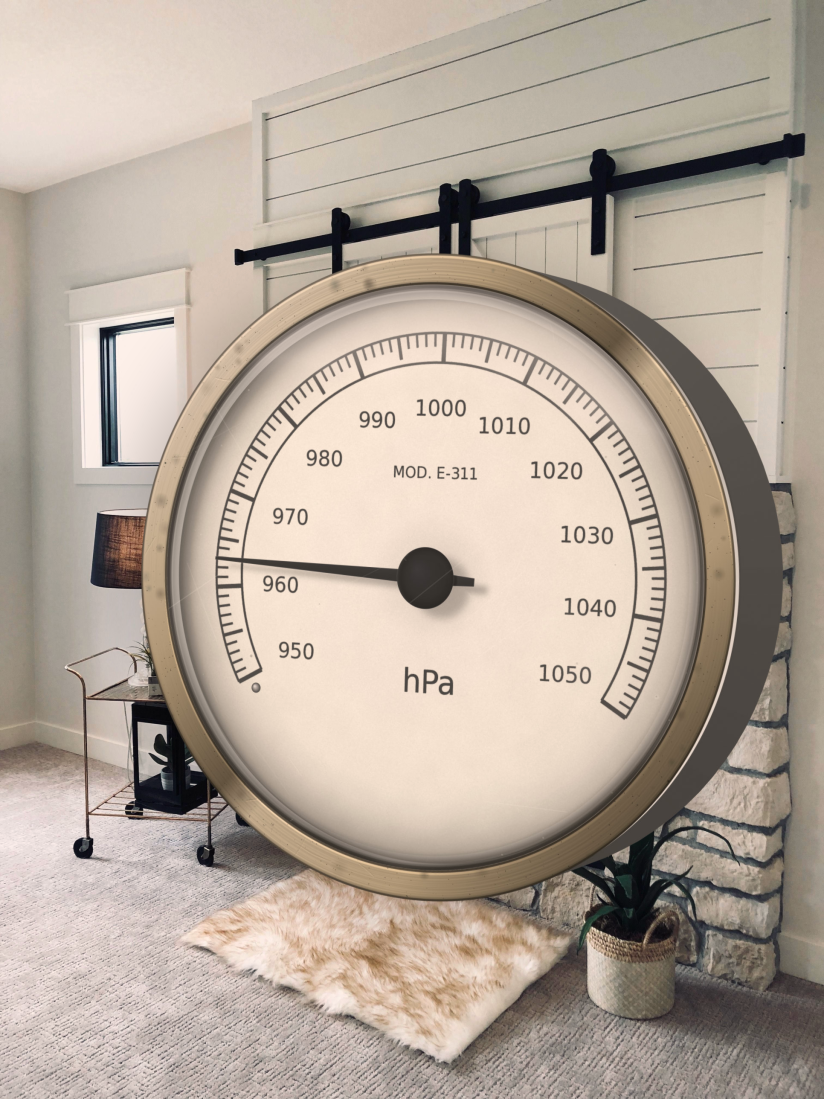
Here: 963 hPa
